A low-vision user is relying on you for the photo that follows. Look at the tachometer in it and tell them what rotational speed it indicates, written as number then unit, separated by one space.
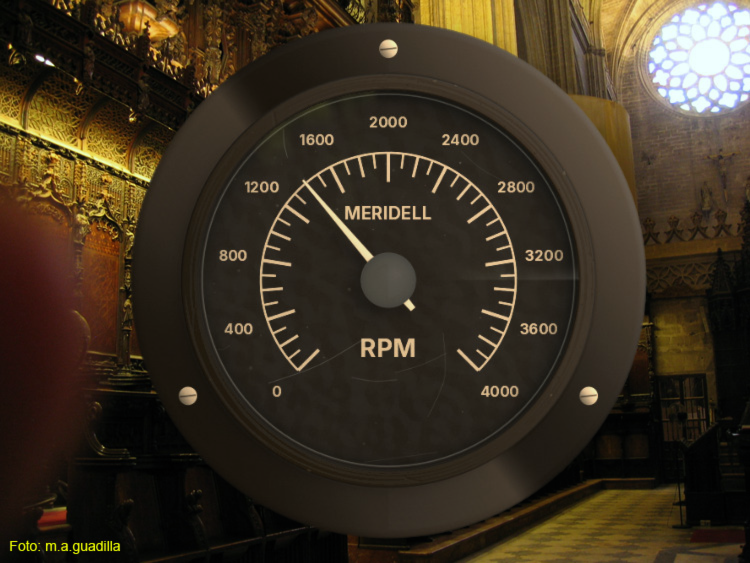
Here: 1400 rpm
